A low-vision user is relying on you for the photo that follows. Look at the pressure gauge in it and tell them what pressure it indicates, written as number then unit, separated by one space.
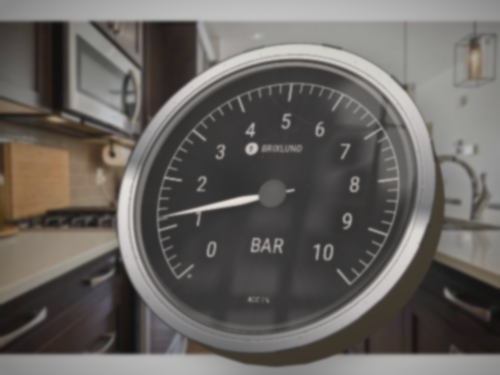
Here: 1.2 bar
